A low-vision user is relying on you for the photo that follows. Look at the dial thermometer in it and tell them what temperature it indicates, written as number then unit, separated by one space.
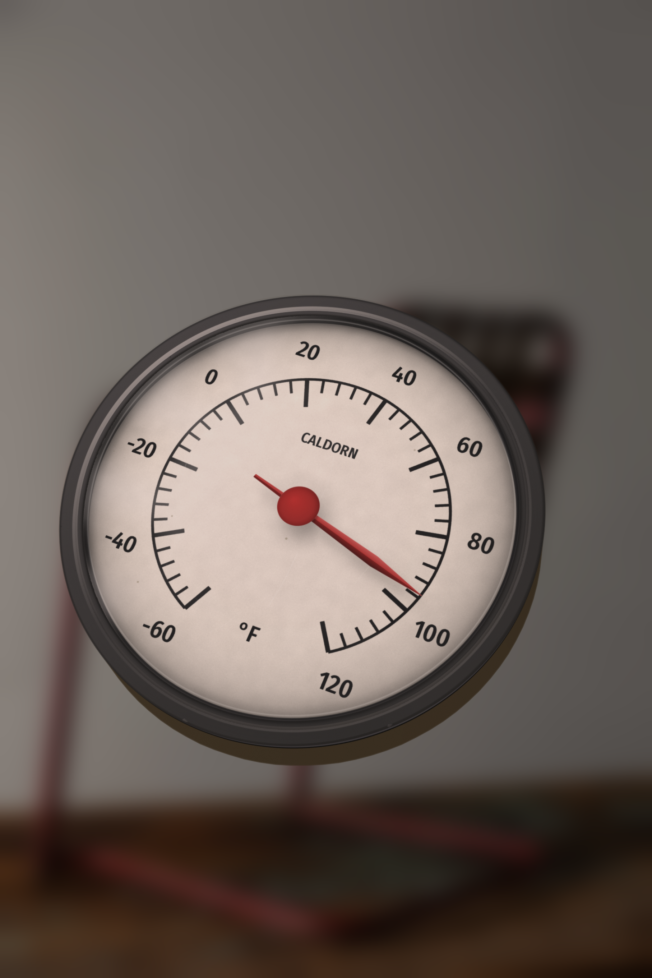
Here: 96 °F
